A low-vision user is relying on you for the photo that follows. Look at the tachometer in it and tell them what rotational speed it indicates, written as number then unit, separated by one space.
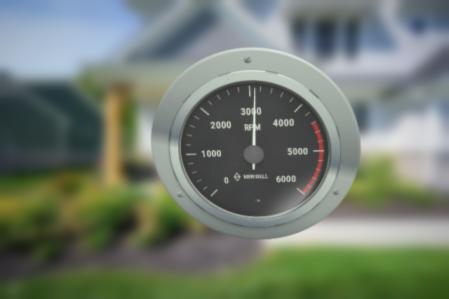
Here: 3100 rpm
